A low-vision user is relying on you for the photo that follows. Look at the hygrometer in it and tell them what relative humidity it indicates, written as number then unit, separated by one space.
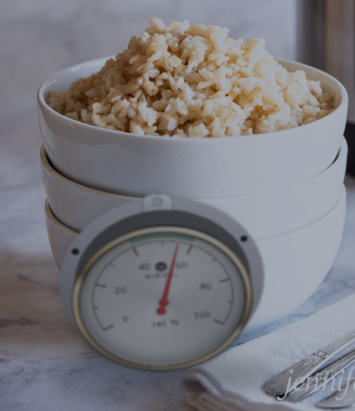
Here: 55 %
